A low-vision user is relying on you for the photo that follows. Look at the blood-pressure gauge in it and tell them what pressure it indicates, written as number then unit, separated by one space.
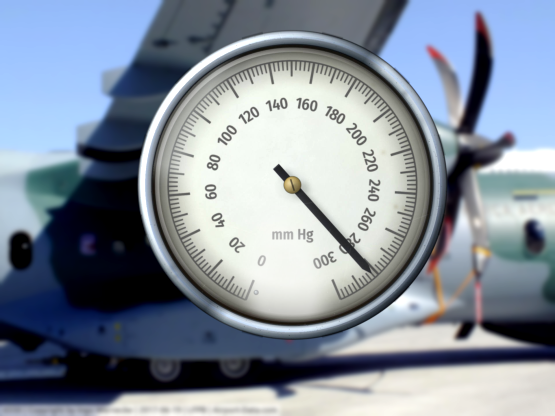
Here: 282 mmHg
